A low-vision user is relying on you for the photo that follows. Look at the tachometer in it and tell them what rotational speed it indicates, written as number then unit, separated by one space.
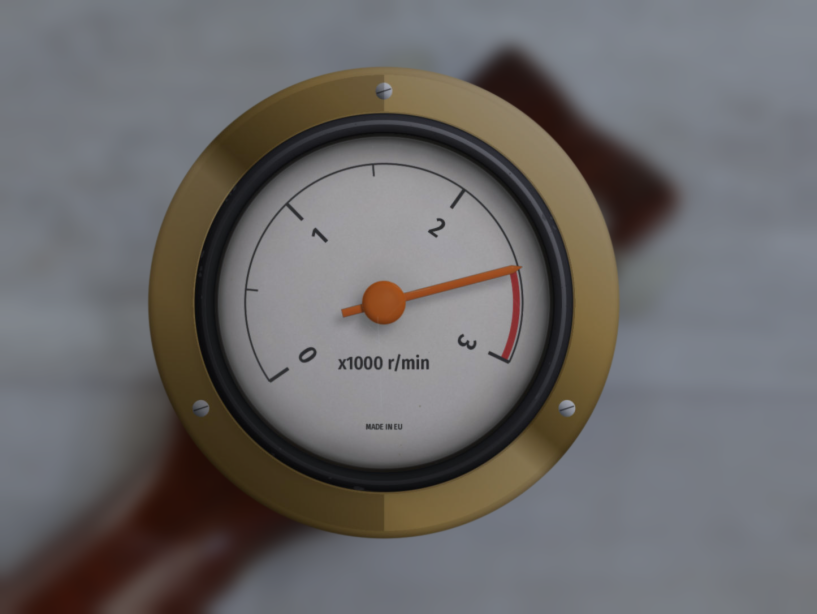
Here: 2500 rpm
